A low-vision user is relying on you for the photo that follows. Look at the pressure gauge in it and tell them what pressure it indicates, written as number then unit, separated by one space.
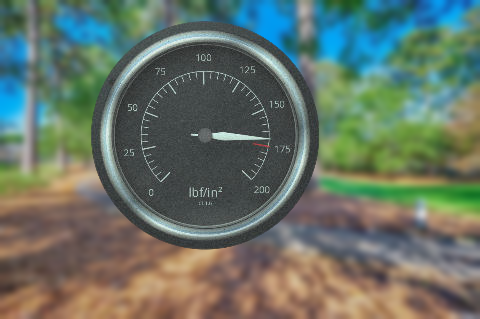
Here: 170 psi
